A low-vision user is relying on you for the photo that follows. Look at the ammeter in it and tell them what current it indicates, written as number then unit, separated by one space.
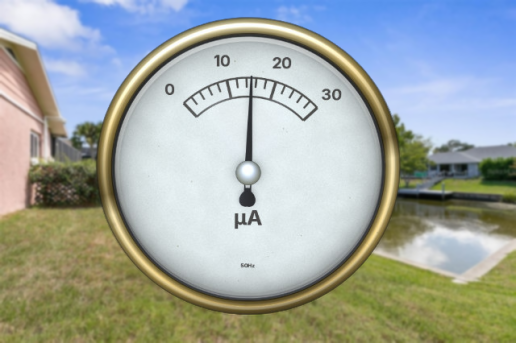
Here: 15 µA
